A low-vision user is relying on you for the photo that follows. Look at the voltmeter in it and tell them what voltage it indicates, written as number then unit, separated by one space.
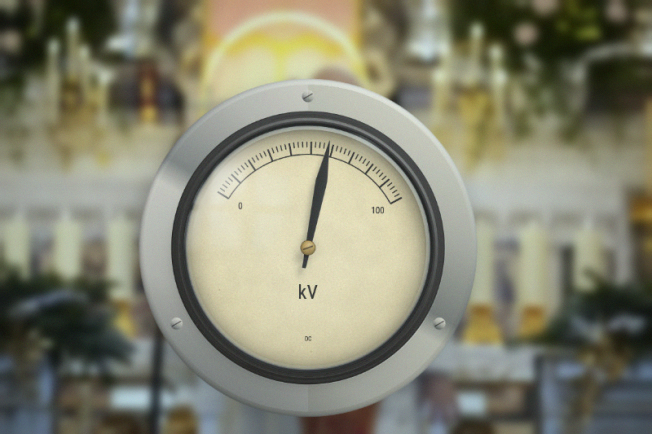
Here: 58 kV
